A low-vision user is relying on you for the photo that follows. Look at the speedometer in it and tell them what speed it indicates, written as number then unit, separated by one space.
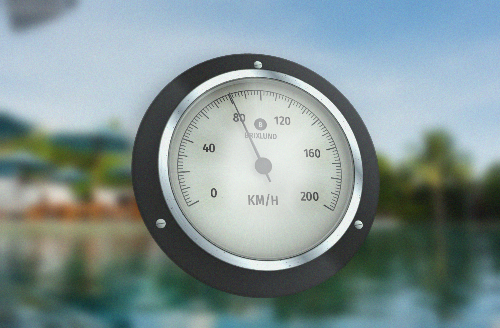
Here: 80 km/h
